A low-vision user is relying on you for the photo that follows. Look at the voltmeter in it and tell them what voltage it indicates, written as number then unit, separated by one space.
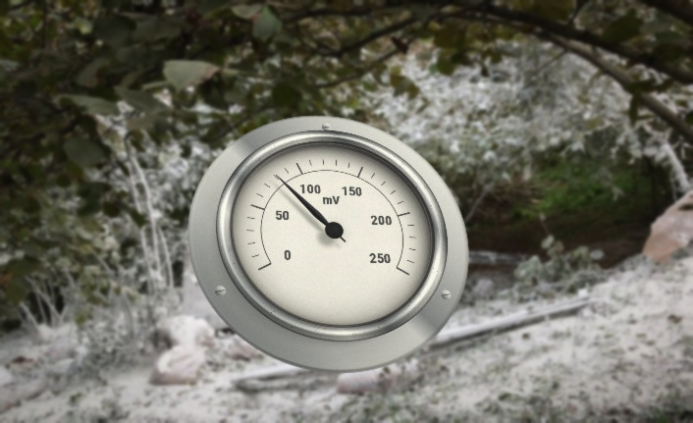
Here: 80 mV
